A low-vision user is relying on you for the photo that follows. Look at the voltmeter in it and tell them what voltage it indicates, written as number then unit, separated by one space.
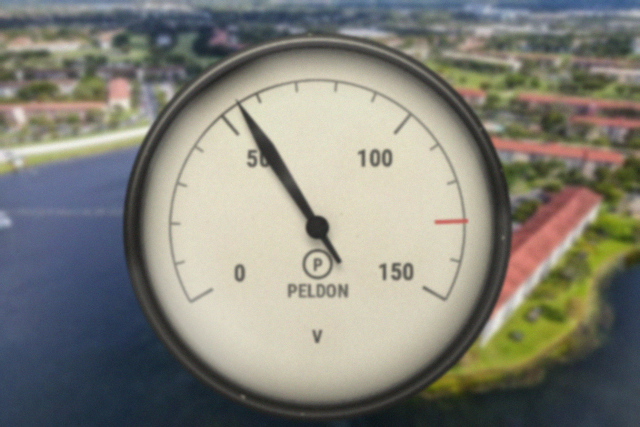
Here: 55 V
